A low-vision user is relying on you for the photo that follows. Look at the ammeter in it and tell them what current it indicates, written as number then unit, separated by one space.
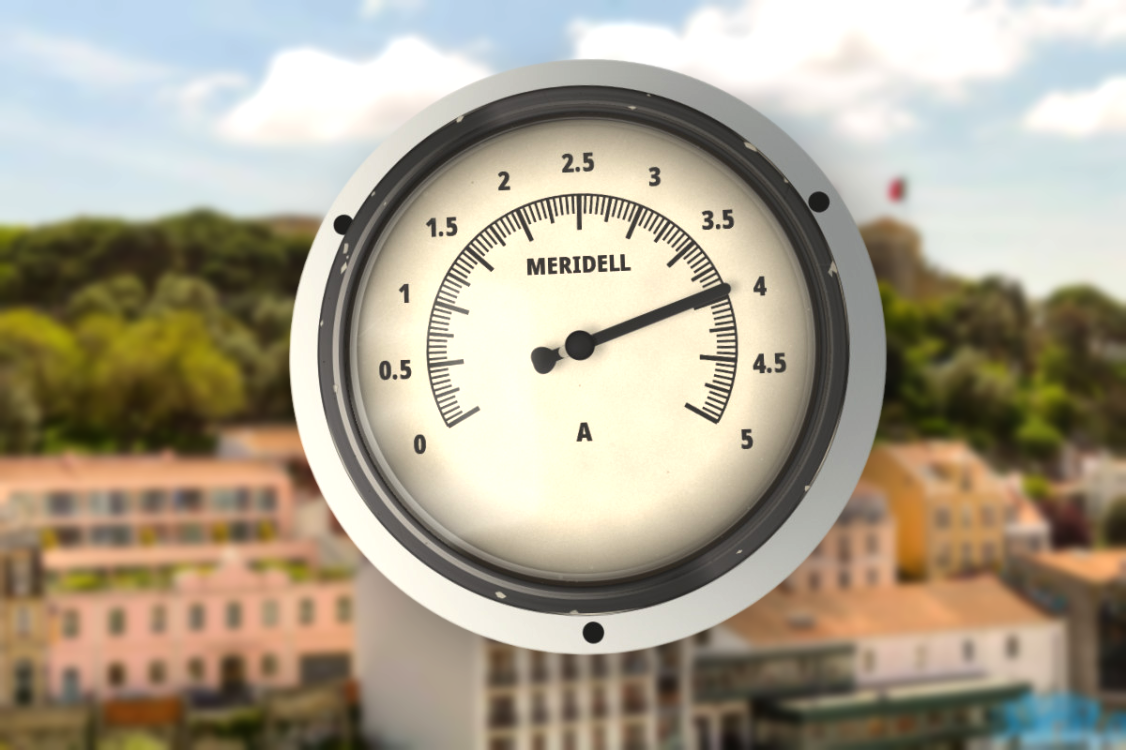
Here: 3.95 A
